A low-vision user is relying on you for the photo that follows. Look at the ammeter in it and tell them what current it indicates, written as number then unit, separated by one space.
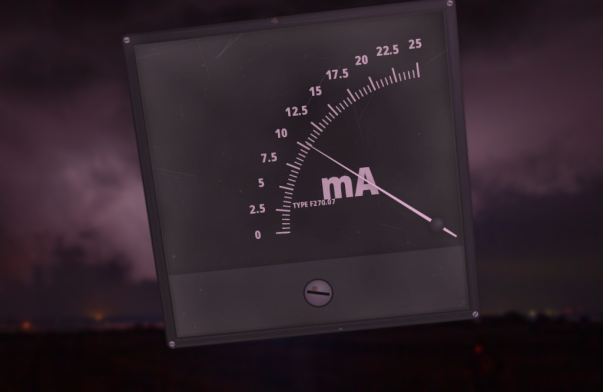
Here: 10.5 mA
